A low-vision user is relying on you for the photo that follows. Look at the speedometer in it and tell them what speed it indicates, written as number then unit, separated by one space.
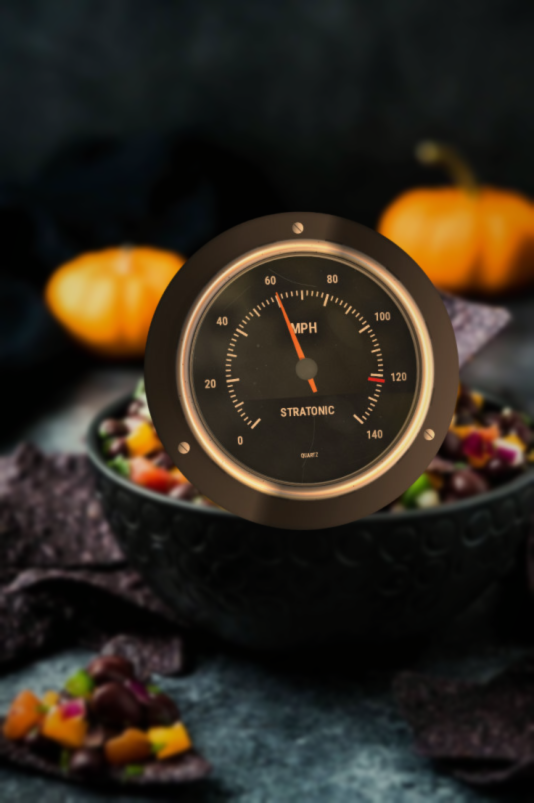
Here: 60 mph
